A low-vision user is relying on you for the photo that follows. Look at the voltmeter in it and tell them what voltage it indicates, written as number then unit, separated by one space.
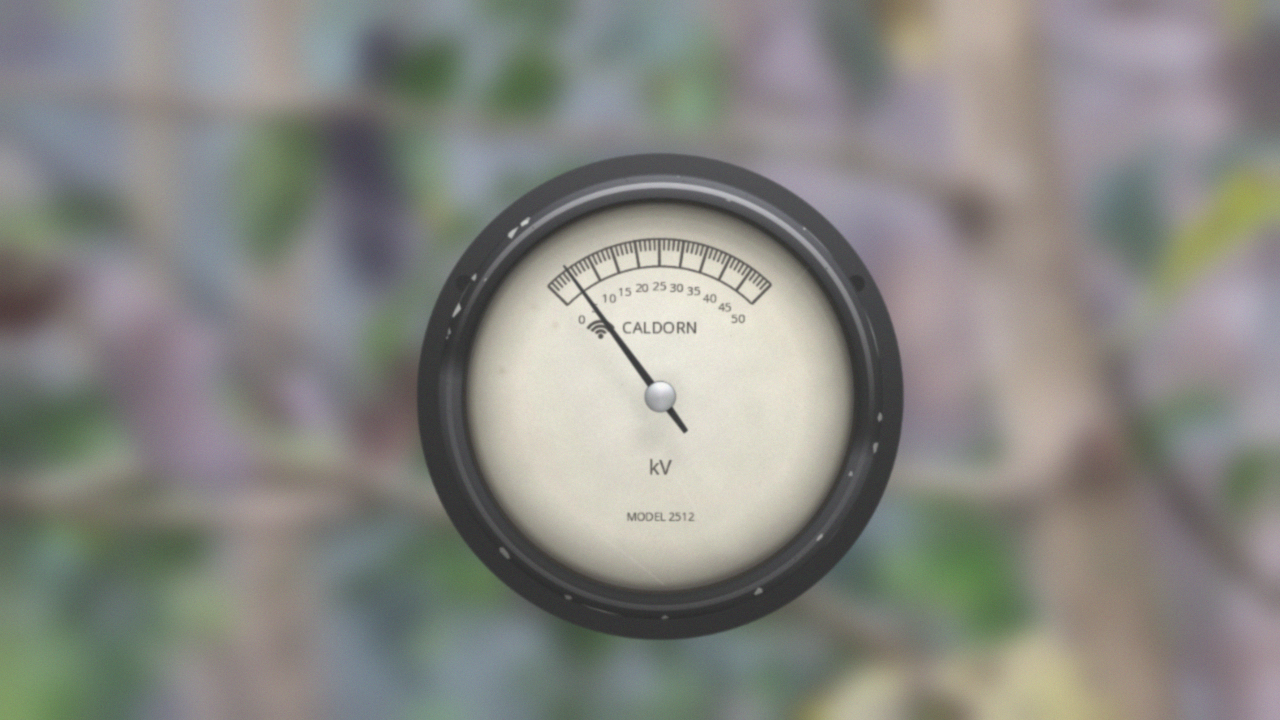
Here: 5 kV
